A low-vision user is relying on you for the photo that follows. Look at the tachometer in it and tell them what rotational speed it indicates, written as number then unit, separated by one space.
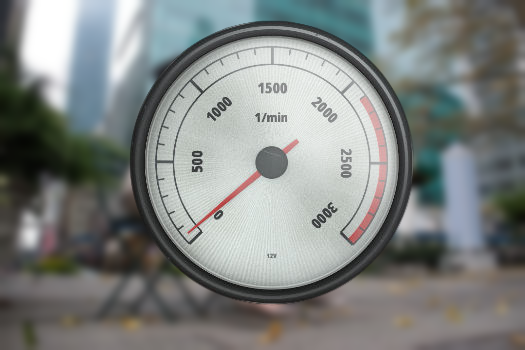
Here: 50 rpm
